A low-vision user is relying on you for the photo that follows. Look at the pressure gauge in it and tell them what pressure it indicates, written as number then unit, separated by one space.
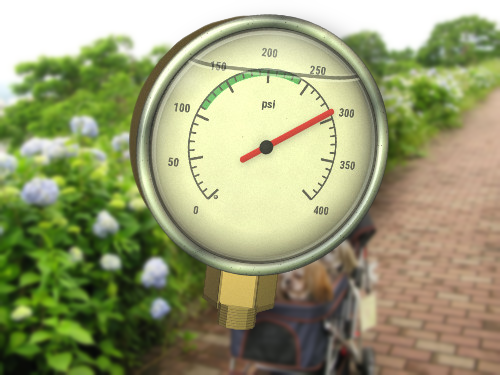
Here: 290 psi
